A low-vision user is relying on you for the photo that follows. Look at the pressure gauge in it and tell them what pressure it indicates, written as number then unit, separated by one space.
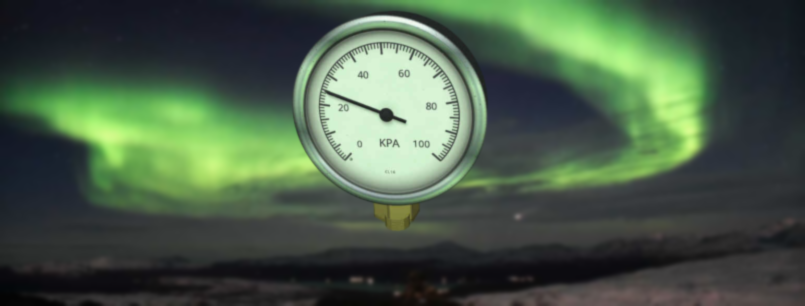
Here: 25 kPa
